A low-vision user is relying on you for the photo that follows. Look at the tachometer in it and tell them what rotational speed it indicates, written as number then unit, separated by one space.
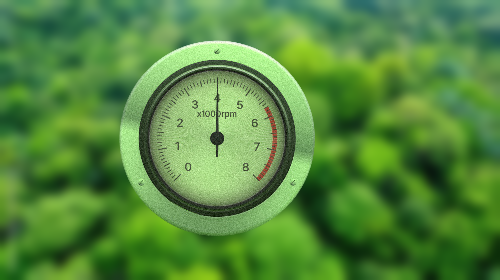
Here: 4000 rpm
